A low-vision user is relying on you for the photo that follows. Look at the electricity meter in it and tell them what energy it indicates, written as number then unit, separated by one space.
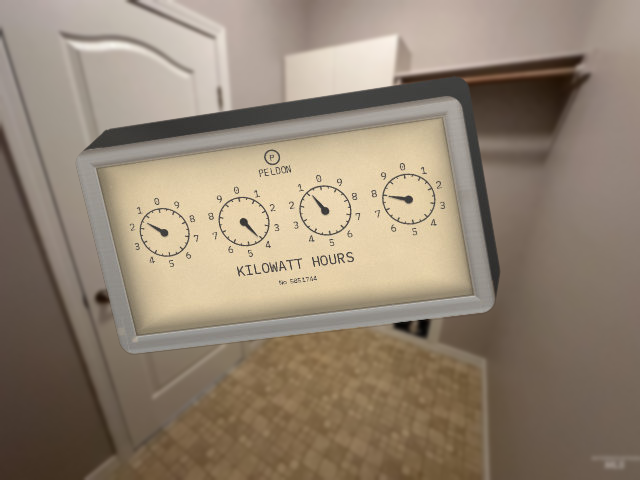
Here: 1408 kWh
